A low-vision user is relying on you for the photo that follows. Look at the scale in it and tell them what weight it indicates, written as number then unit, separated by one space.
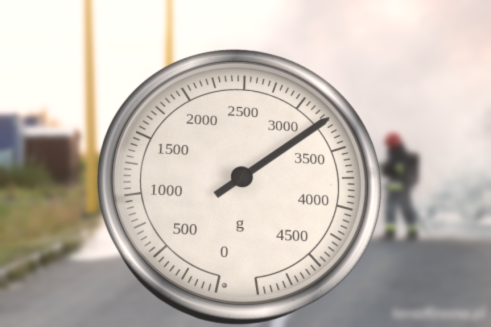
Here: 3250 g
